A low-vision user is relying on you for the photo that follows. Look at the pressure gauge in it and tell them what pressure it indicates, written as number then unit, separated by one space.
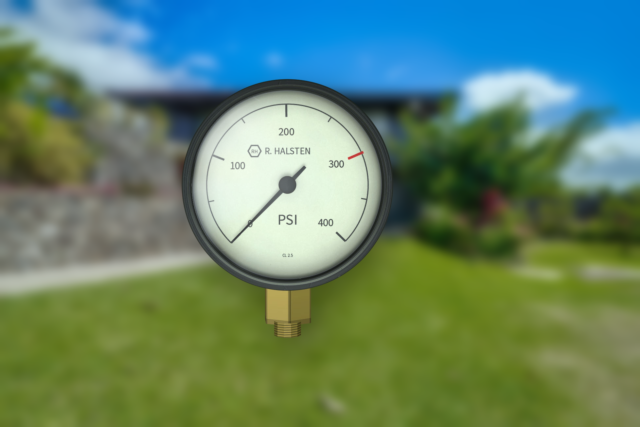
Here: 0 psi
